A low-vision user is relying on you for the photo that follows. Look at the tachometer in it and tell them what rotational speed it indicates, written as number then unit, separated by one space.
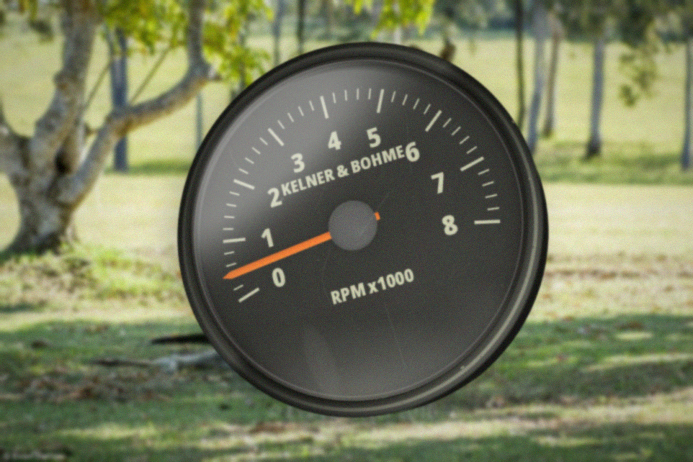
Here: 400 rpm
